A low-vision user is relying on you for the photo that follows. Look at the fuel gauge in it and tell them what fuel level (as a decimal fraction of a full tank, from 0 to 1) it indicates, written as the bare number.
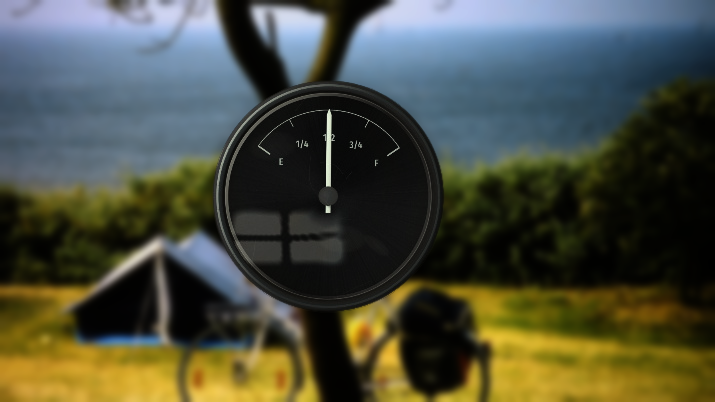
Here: 0.5
